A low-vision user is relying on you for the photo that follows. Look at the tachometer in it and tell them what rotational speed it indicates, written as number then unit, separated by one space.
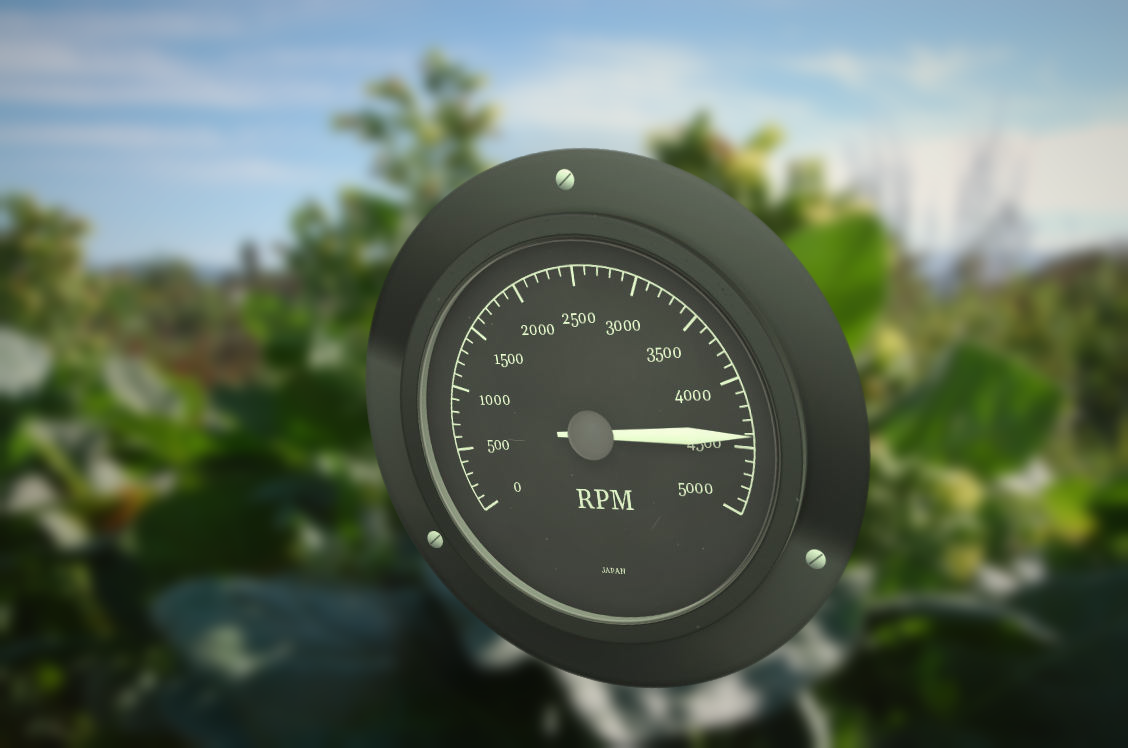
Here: 4400 rpm
